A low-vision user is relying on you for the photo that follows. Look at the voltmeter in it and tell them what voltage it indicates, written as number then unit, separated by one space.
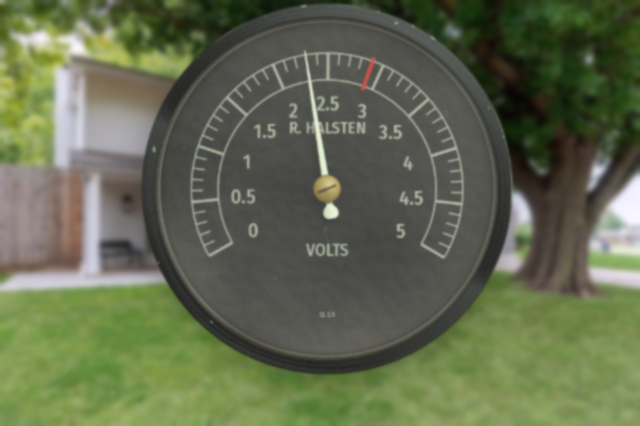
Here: 2.3 V
